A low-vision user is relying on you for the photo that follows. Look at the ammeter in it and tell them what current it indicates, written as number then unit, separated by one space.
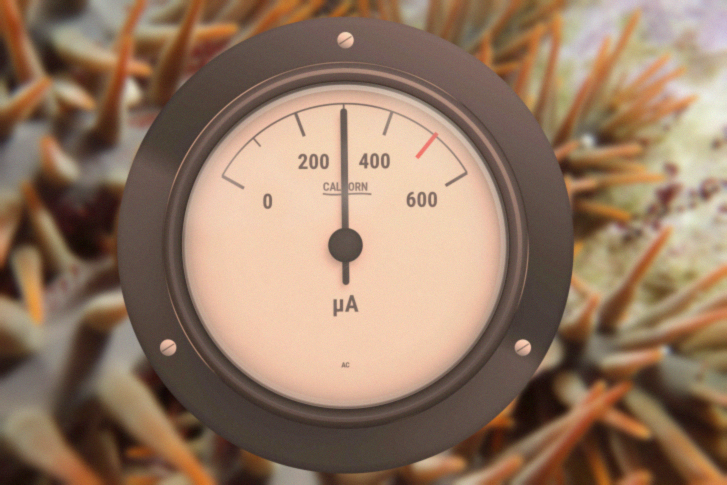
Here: 300 µA
